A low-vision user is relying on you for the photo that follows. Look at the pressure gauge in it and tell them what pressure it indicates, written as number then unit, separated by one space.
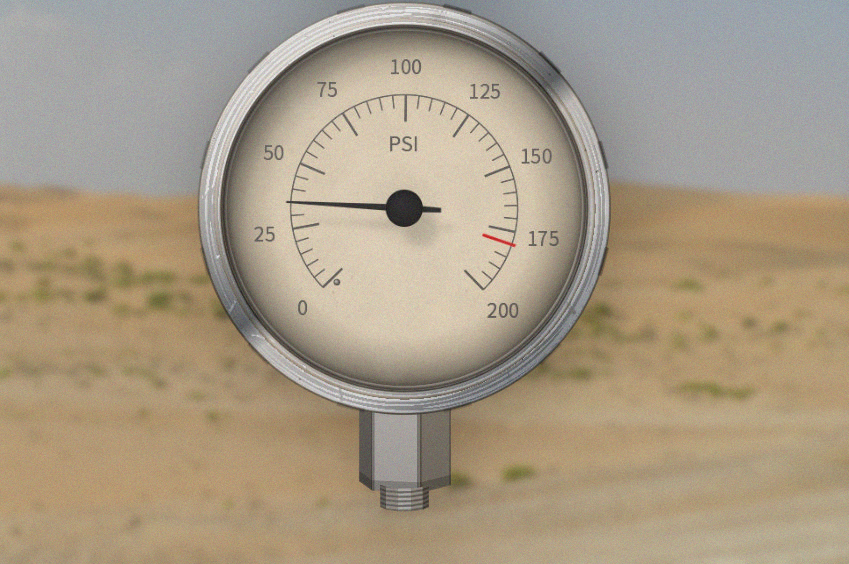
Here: 35 psi
